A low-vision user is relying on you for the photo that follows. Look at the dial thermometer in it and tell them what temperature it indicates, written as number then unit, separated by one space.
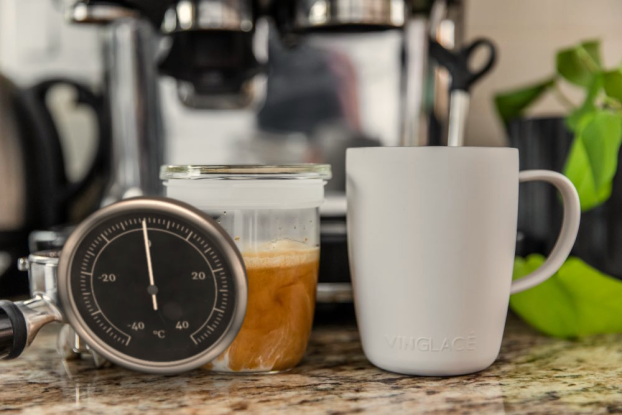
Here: 0 °C
